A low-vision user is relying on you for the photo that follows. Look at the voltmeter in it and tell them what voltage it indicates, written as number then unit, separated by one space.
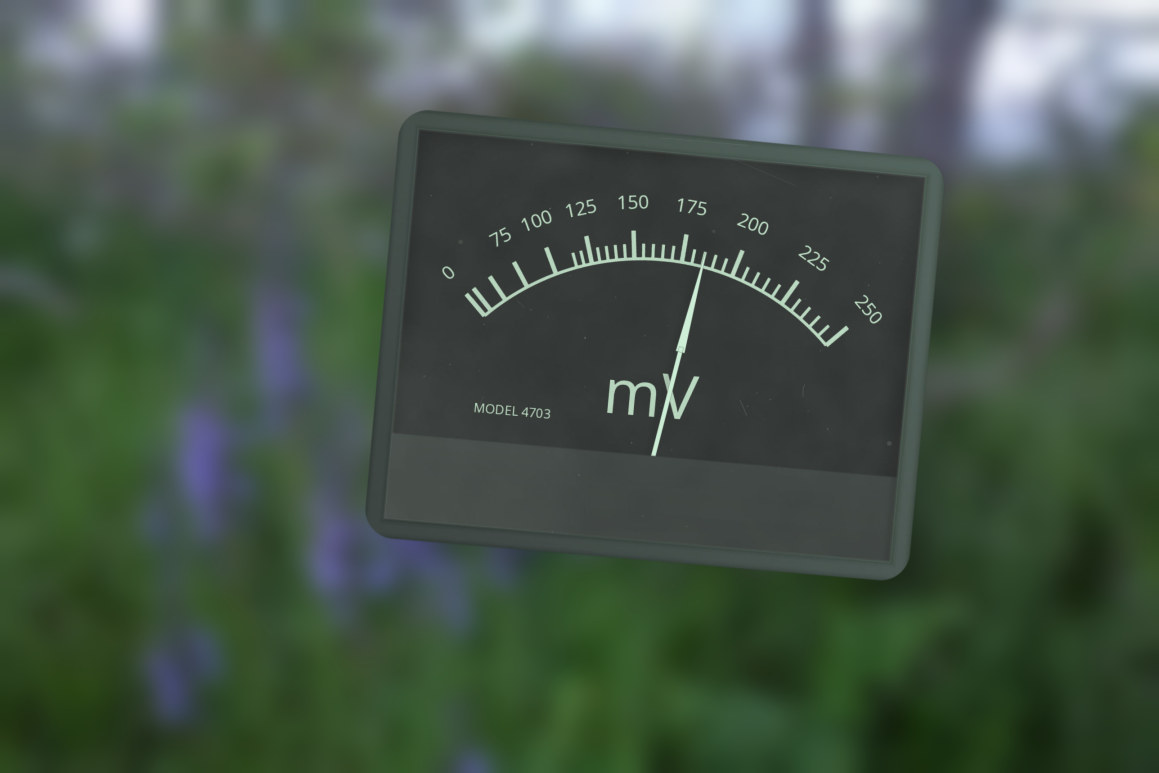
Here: 185 mV
